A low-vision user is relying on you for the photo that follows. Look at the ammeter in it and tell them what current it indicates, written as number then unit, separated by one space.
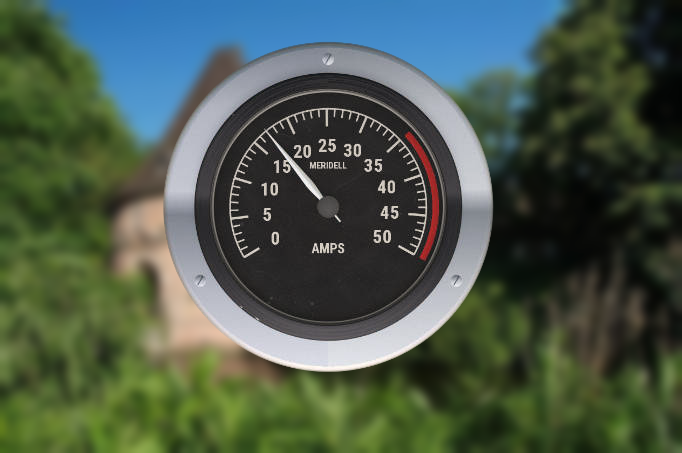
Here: 17 A
